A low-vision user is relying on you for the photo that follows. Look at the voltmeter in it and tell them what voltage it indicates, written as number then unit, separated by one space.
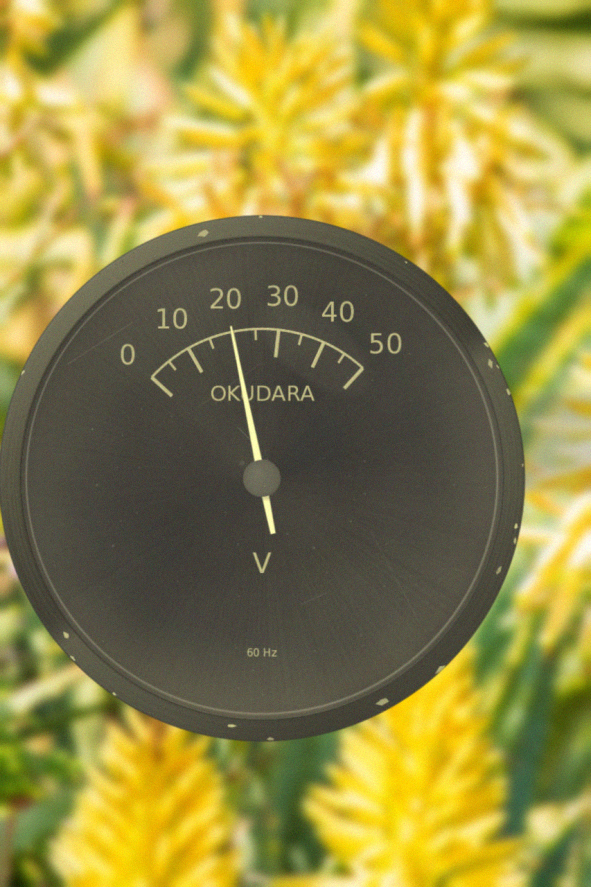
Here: 20 V
